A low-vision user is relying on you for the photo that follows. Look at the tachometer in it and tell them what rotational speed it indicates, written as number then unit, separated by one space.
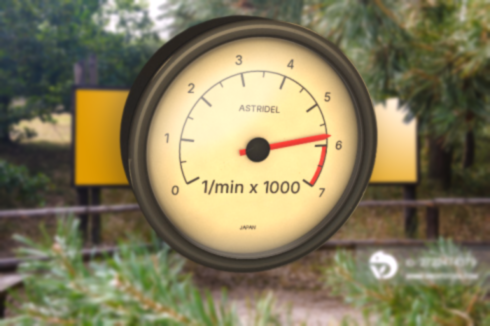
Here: 5750 rpm
